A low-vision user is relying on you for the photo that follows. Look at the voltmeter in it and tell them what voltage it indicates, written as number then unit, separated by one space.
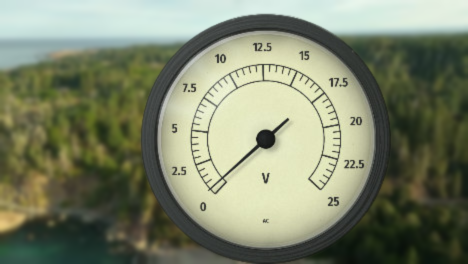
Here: 0.5 V
